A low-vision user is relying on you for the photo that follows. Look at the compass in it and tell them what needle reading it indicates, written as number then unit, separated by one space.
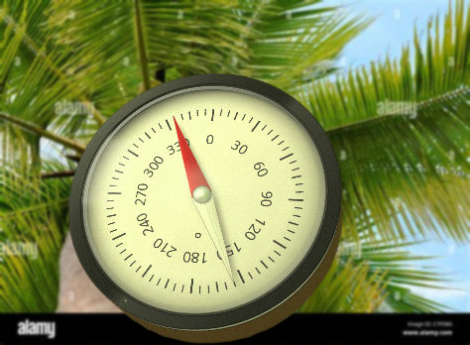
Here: 335 °
